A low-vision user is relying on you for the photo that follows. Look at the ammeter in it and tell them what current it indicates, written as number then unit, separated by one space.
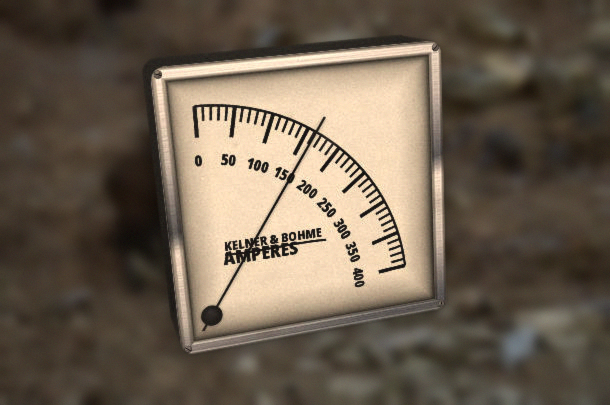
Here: 160 A
